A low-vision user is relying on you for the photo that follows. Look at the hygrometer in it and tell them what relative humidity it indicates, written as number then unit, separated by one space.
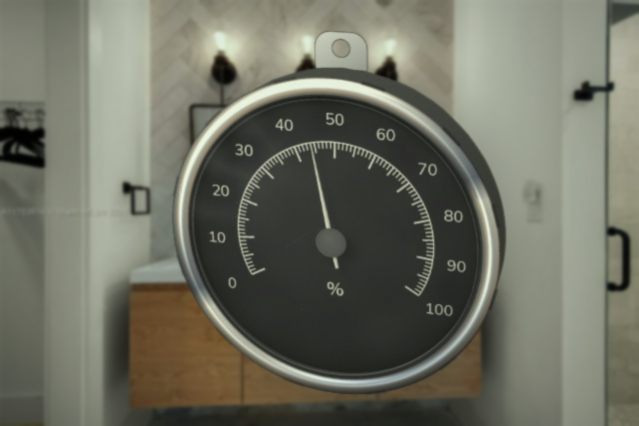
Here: 45 %
